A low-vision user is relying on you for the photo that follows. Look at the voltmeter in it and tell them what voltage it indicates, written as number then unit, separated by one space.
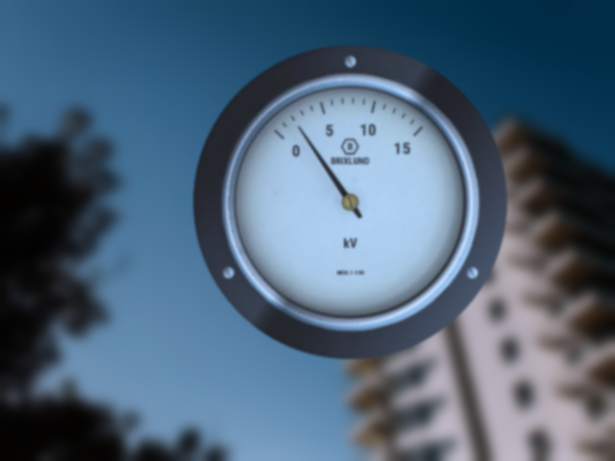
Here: 2 kV
